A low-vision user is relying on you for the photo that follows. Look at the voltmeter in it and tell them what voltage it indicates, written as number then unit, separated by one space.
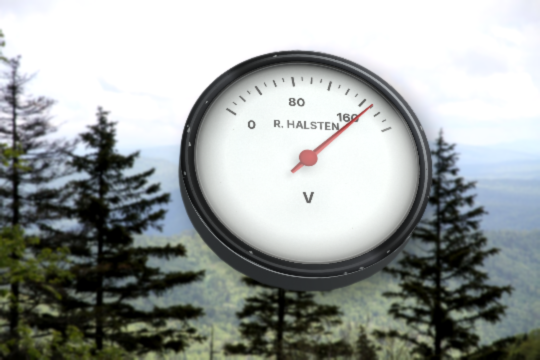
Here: 170 V
